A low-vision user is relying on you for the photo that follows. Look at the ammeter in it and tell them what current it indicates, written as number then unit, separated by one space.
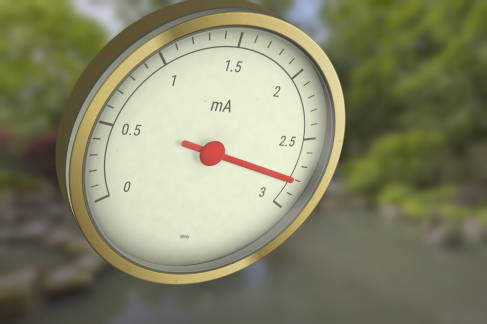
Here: 2.8 mA
